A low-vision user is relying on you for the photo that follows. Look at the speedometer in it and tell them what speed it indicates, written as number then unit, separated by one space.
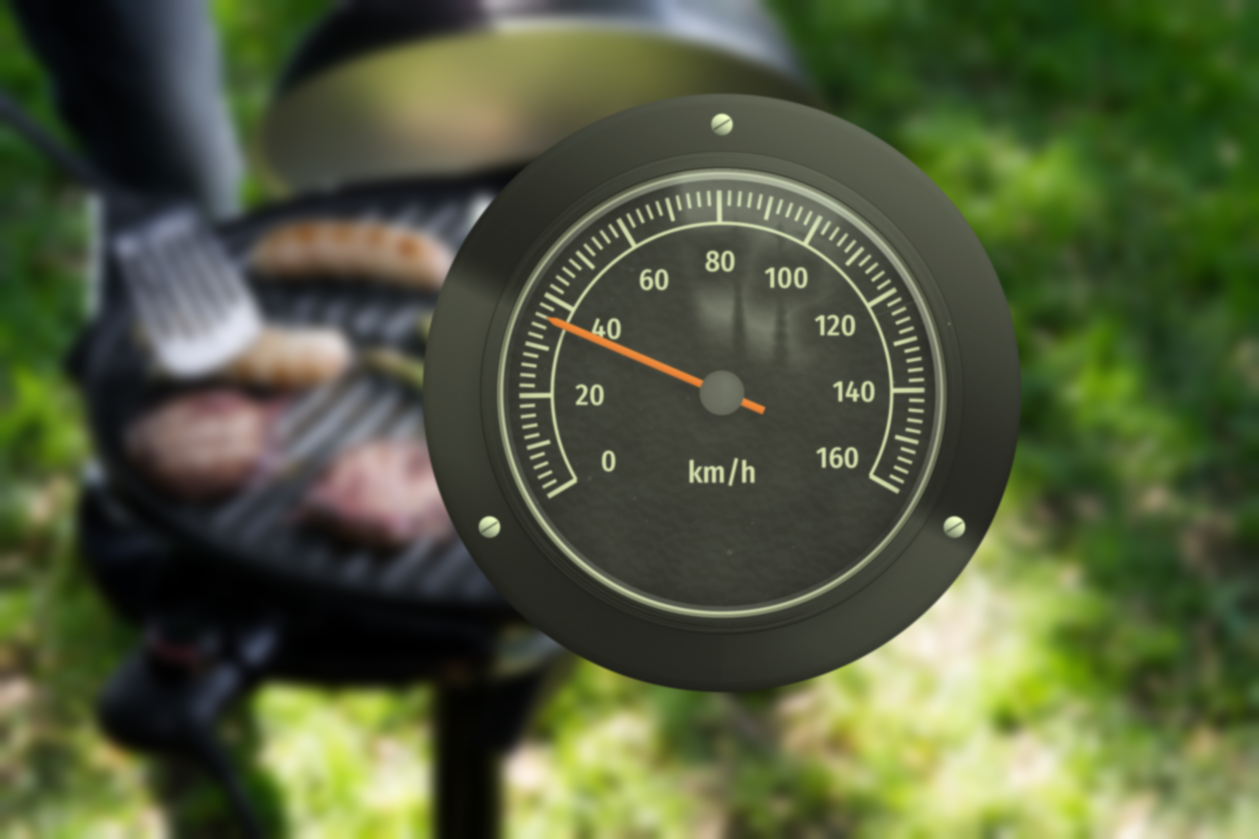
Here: 36 km/h
